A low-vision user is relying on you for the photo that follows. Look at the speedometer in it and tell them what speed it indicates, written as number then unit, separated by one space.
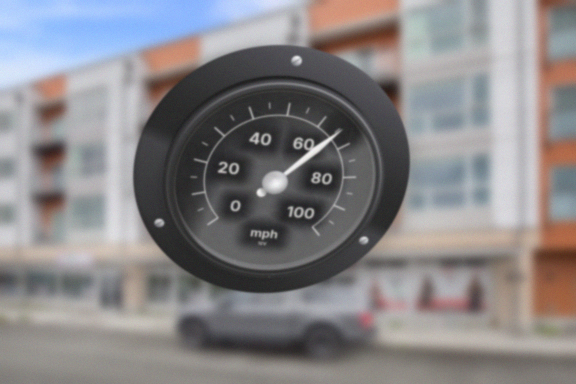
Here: 65 mph
